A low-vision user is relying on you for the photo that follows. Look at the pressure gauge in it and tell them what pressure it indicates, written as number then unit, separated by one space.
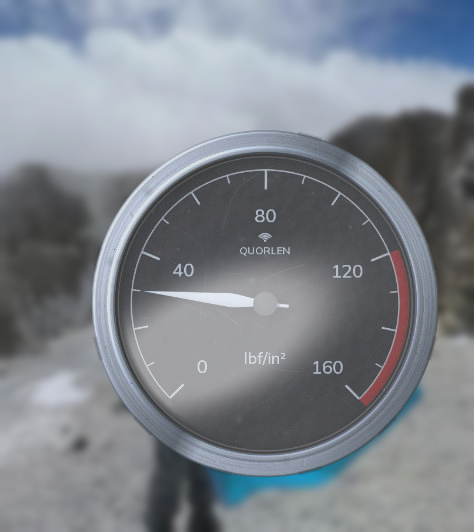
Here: 30 psi
